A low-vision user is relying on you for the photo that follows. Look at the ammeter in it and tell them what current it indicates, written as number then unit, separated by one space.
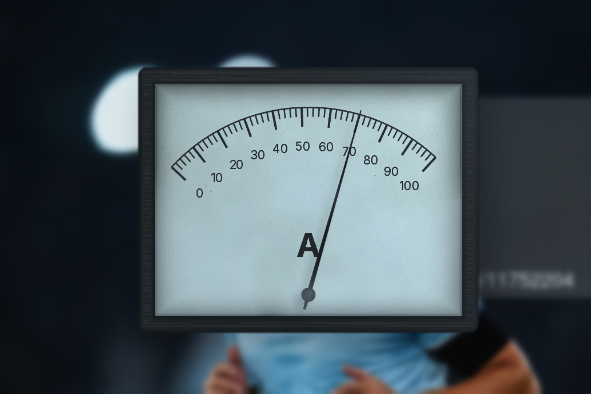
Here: 70 A
